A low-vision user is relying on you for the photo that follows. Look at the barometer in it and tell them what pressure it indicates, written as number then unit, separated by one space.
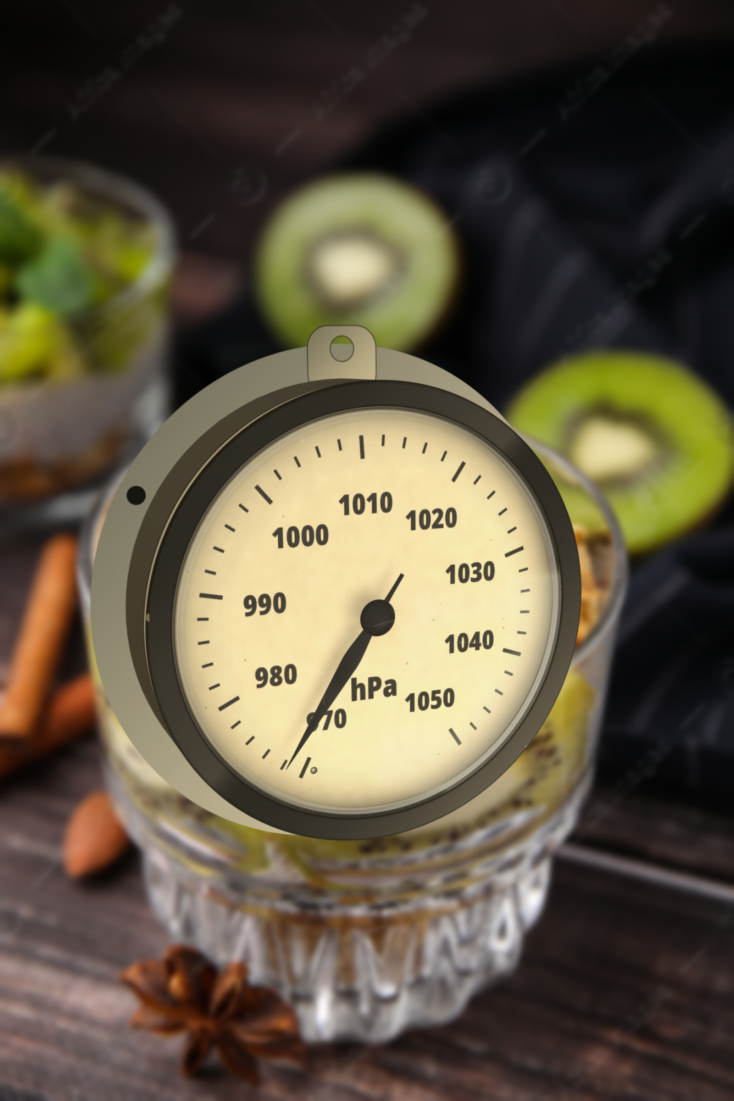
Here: 972 hPa
